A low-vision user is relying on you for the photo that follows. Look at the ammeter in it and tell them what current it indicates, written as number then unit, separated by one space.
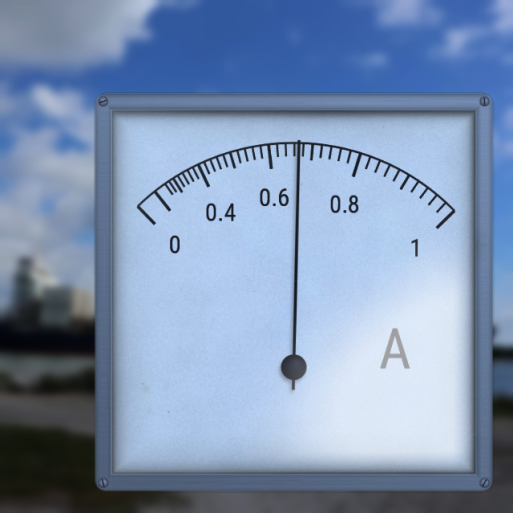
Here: 0.67 A
